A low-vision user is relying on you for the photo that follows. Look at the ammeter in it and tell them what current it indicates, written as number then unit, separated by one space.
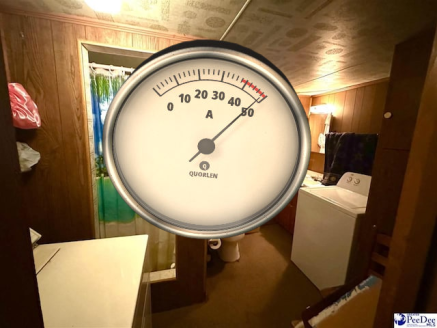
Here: 48 A
